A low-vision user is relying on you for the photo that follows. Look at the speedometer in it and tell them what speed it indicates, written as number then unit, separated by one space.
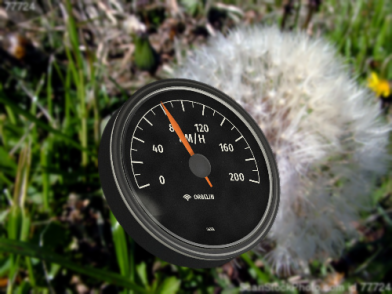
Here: 80 km/h
